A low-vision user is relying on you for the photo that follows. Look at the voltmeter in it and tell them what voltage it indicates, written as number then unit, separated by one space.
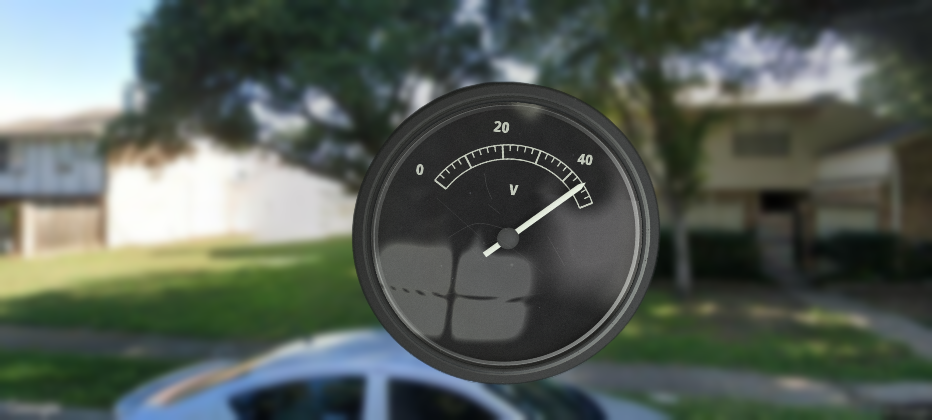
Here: 44 V
